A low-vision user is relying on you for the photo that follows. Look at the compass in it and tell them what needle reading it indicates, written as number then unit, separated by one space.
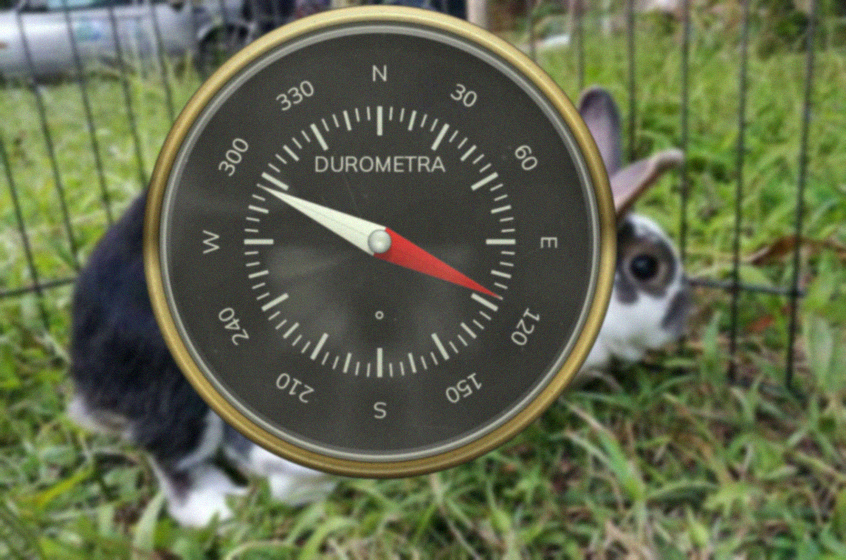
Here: 115 °
